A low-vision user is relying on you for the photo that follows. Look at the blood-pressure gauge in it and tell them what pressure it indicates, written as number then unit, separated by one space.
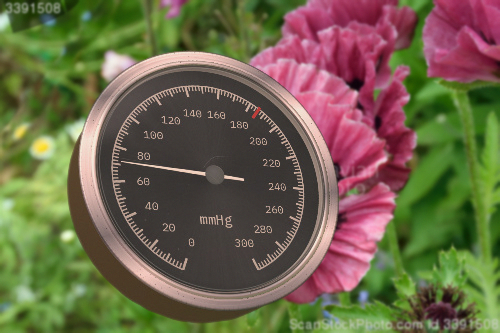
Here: 70 mmHg
